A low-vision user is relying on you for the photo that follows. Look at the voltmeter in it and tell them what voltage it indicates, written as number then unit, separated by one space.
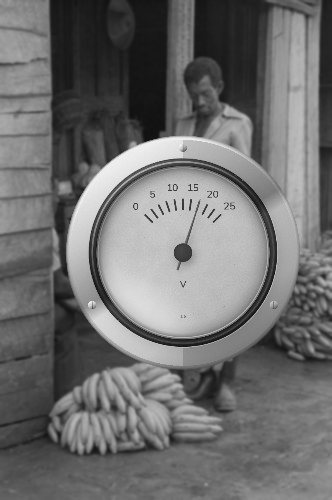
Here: 17.5 V
